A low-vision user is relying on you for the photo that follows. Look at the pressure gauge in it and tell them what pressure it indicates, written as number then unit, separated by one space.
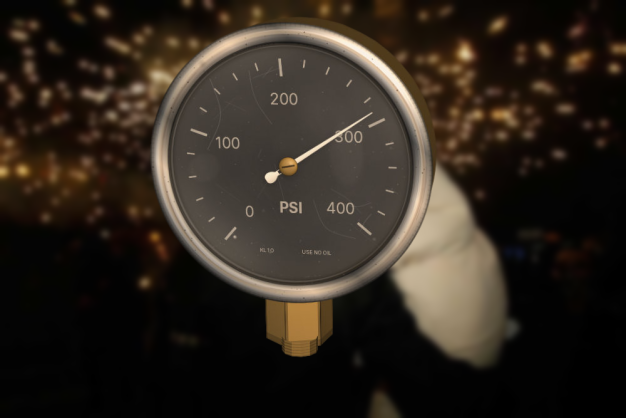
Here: 290 psi
